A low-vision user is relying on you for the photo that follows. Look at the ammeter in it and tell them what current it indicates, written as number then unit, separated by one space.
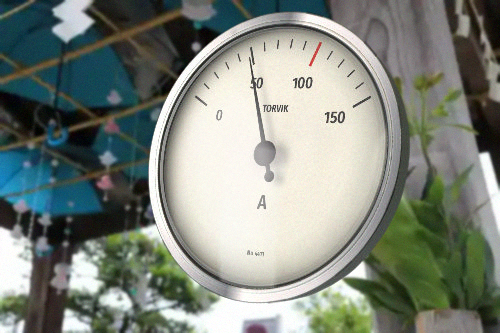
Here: 50 A
